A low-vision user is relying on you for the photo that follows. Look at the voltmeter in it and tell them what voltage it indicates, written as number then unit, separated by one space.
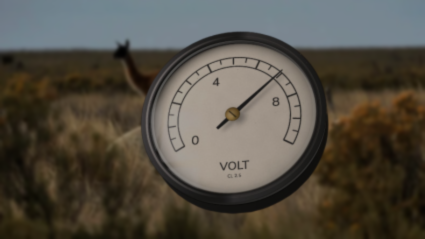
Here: 7 V
